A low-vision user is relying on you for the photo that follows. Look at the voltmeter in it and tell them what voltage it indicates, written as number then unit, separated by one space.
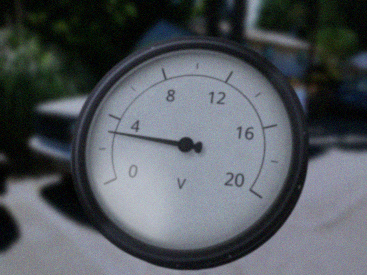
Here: 3 V
